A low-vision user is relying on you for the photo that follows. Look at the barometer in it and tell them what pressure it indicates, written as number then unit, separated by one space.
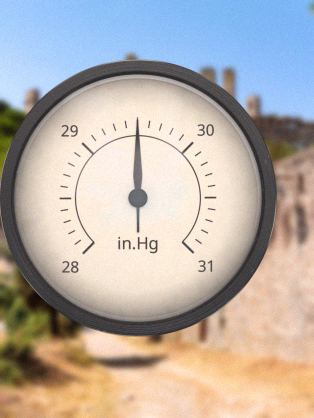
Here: 29.5 inHg
